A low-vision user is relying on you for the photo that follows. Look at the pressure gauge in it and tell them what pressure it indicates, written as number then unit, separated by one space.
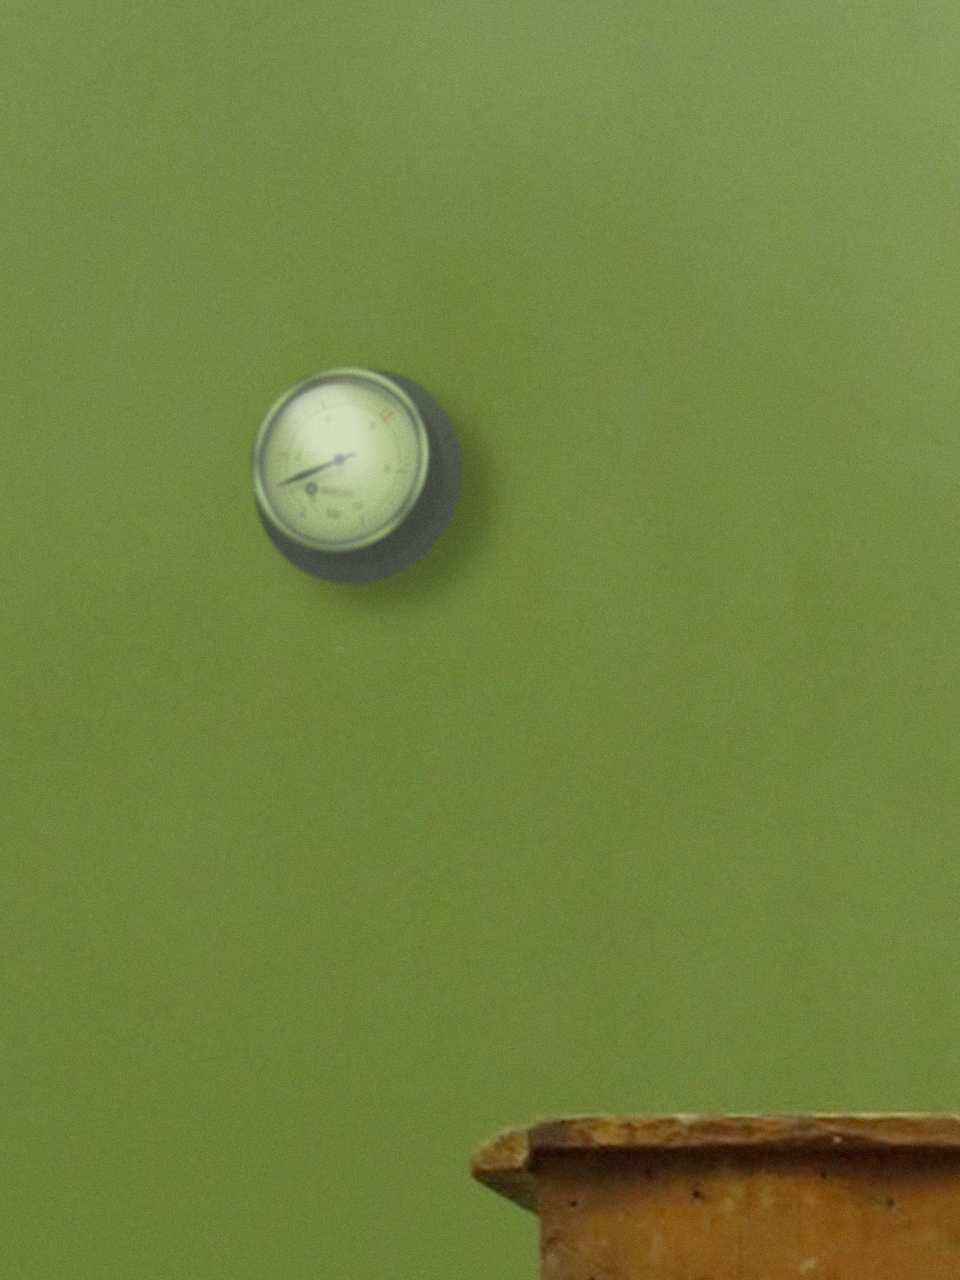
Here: 1 bar
